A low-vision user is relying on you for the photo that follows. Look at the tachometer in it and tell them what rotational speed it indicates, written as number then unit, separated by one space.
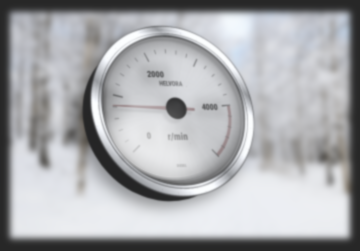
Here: 800 rpm
